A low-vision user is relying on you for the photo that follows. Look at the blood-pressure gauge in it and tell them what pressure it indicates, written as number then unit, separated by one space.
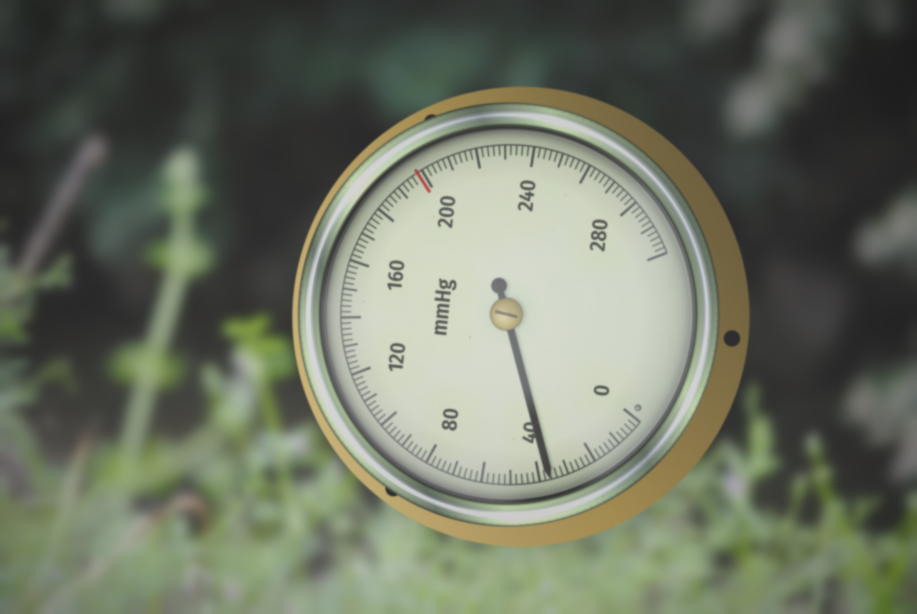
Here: 36 mmHg
